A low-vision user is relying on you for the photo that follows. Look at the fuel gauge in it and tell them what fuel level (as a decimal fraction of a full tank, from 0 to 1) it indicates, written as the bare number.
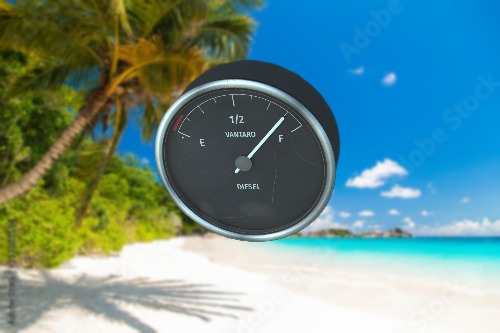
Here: 0.875
